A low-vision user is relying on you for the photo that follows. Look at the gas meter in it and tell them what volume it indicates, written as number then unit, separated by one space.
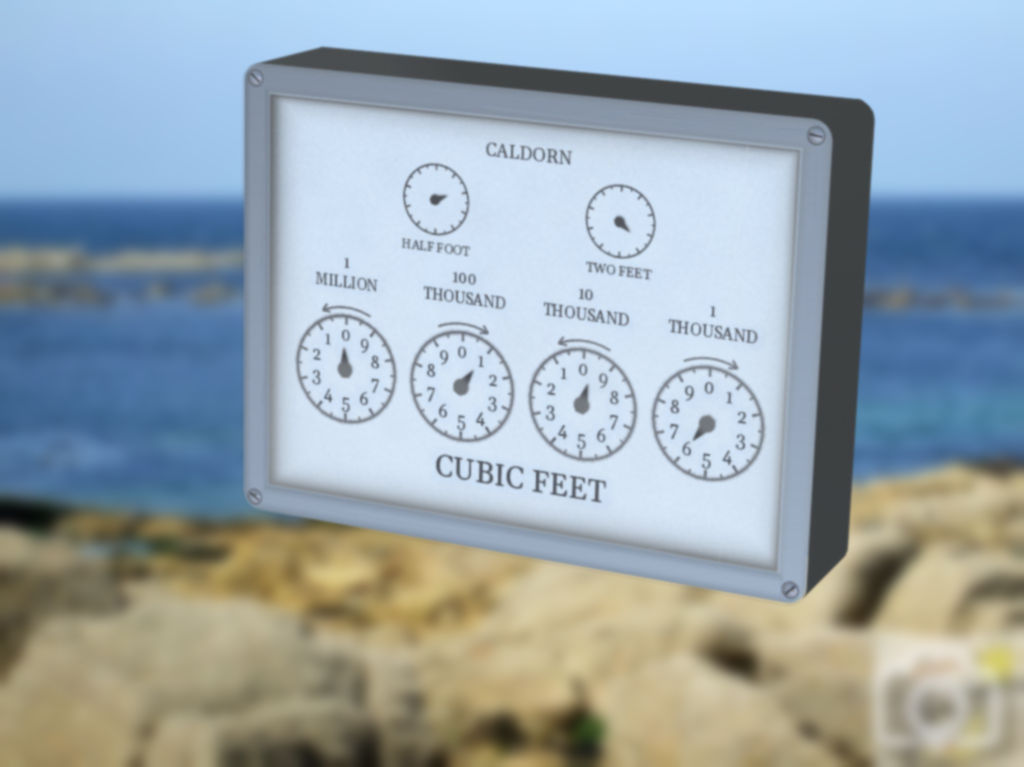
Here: 9600 ft³
